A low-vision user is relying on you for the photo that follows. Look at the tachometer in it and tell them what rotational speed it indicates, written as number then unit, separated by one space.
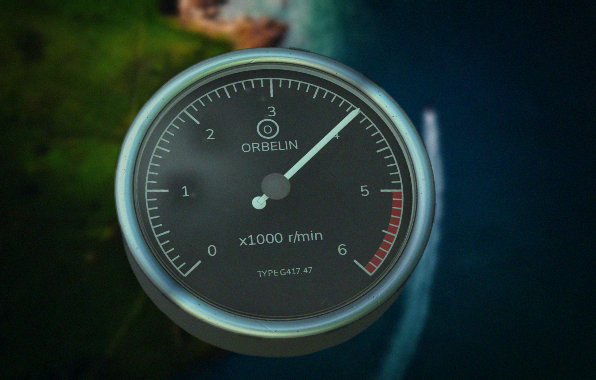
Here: 4000 rpm
